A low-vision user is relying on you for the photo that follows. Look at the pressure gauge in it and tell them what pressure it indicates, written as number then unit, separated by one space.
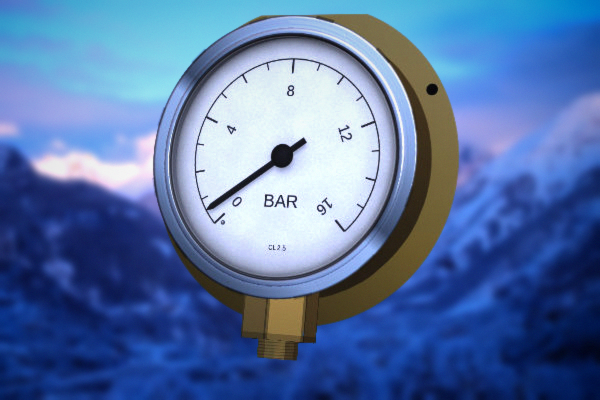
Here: 0.5 bar
